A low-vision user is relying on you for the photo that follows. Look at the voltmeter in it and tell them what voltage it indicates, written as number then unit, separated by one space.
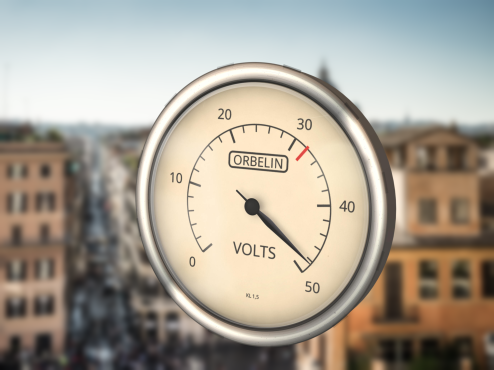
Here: 48 V
